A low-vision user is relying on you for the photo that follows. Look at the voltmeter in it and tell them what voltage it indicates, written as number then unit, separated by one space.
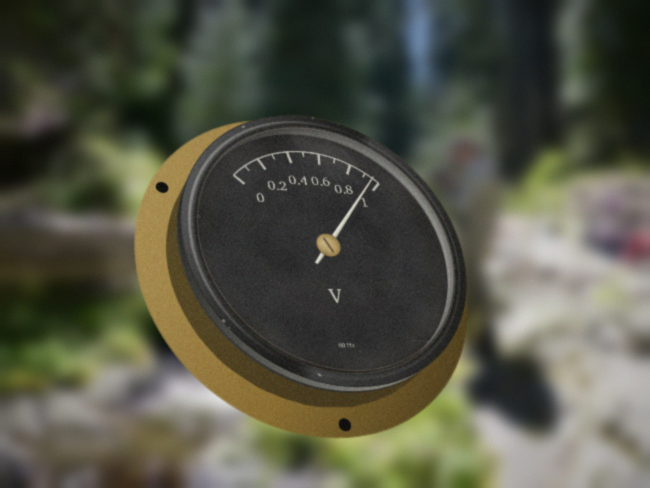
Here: 0.95 V
